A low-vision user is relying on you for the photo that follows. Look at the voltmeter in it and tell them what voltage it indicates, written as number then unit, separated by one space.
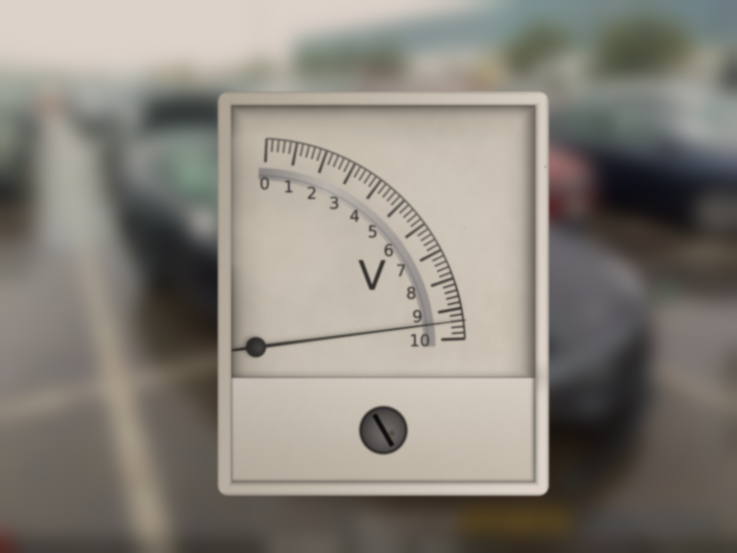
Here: 9.4 V
